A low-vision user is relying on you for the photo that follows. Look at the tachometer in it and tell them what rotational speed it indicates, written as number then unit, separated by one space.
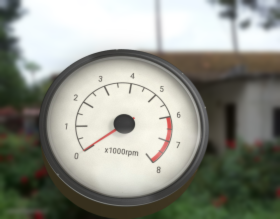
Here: 0 rpm
